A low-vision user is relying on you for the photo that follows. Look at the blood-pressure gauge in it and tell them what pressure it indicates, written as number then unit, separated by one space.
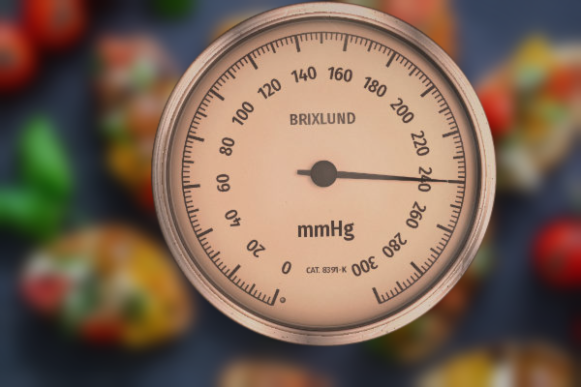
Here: 240 mmHg
